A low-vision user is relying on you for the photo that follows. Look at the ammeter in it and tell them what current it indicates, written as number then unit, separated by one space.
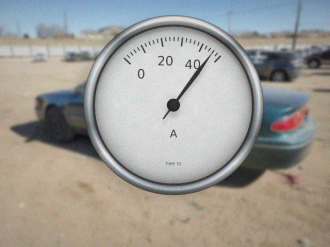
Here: 46 A
